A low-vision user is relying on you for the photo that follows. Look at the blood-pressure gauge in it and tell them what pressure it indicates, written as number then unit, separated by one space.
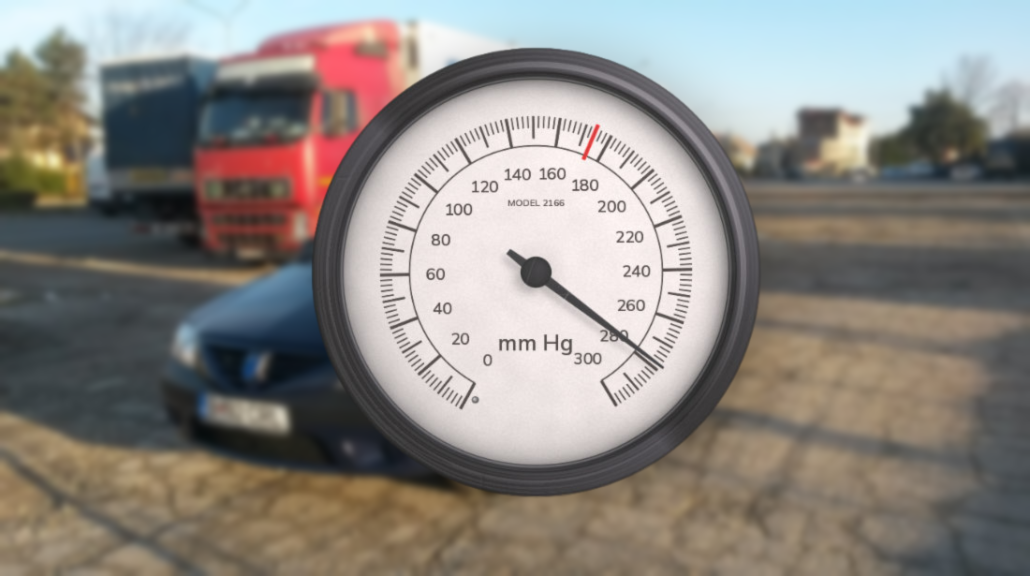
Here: 278 mmHg
